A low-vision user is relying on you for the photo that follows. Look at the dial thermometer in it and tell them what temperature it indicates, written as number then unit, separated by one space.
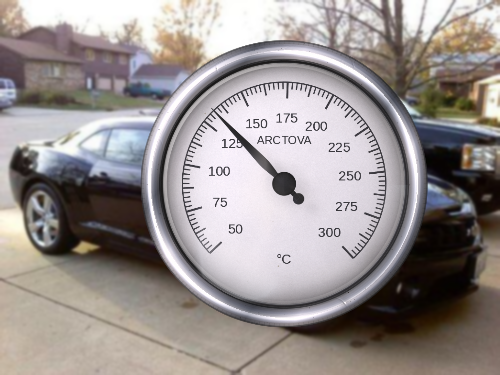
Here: 132.5 °C
